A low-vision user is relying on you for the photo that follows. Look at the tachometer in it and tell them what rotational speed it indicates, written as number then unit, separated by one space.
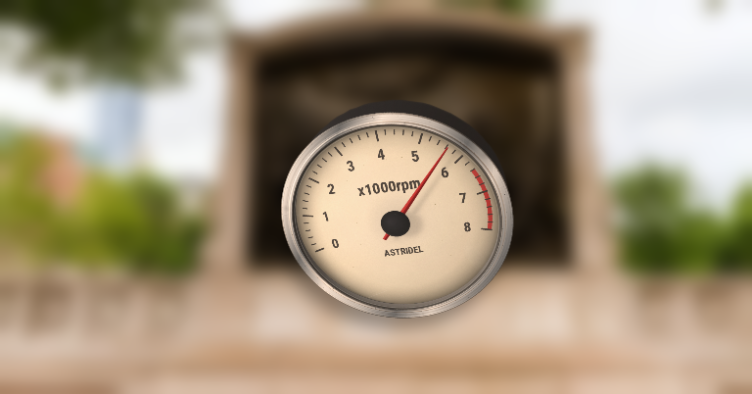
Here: 5600 rpm
